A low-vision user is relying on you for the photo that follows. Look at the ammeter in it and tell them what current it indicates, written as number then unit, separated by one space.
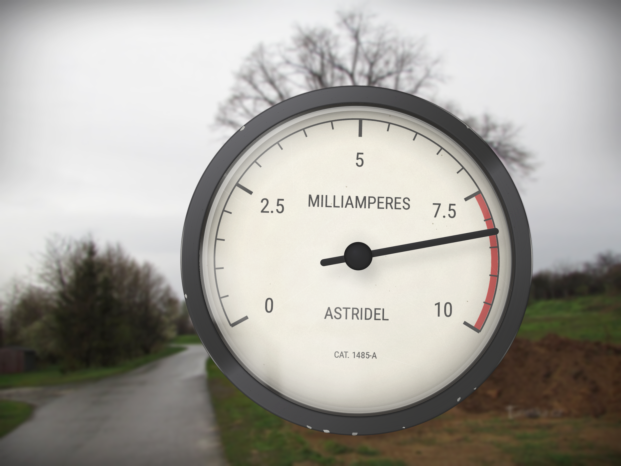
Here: 8.25 mA
